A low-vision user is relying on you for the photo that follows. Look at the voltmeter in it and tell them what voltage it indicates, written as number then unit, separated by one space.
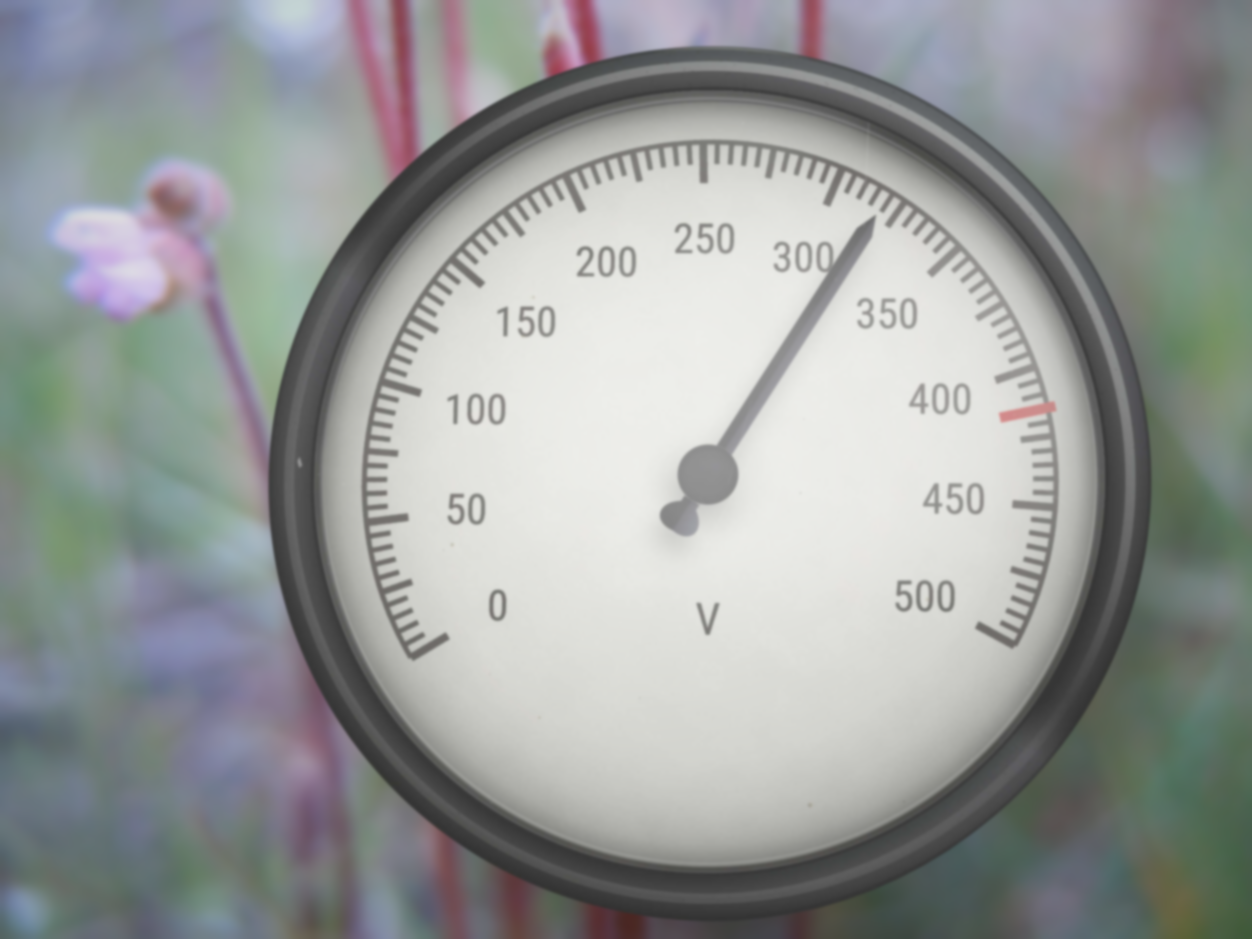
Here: 320 V
